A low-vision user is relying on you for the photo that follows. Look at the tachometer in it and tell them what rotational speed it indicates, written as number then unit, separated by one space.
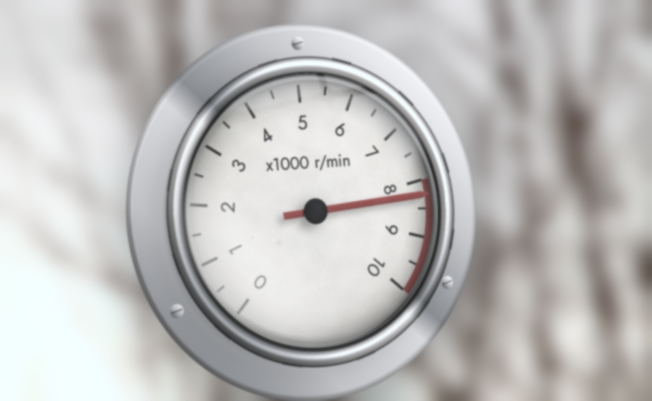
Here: 8250 rpm
